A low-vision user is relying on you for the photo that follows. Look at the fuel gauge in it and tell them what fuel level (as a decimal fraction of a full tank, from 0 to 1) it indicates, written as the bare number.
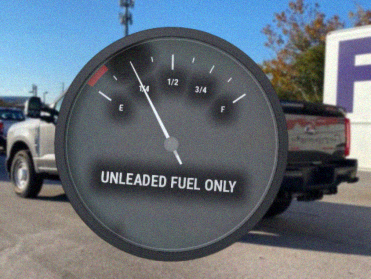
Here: 0.25
